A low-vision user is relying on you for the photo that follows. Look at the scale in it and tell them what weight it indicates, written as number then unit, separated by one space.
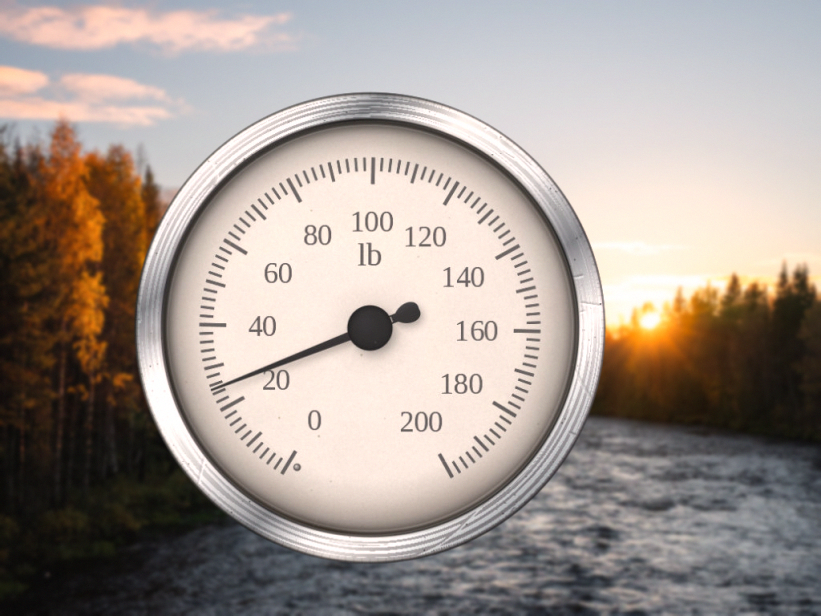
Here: 25 lb
